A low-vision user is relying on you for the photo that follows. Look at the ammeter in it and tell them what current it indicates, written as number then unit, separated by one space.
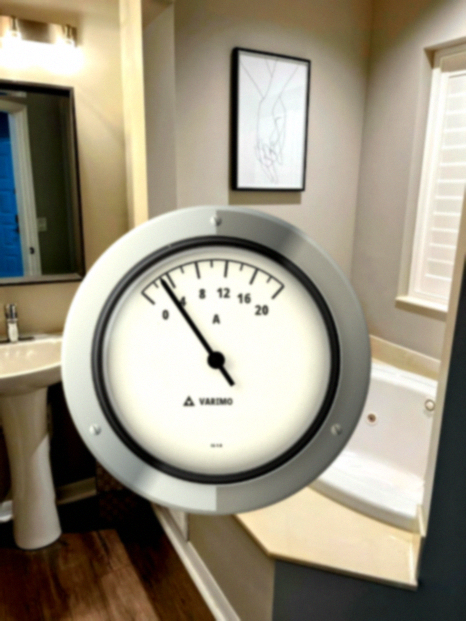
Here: 3 A
